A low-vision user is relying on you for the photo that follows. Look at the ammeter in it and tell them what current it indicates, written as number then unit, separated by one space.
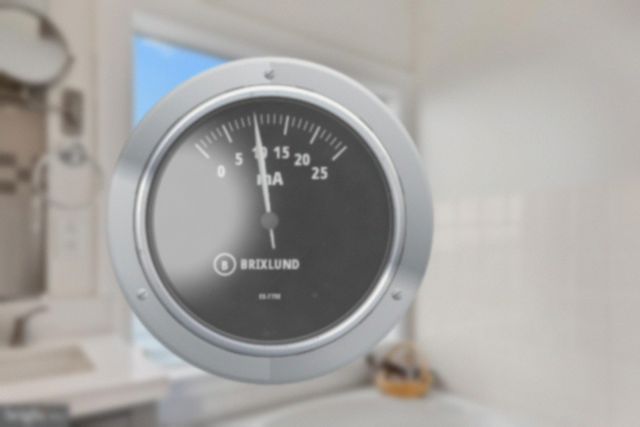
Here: 10 mA
